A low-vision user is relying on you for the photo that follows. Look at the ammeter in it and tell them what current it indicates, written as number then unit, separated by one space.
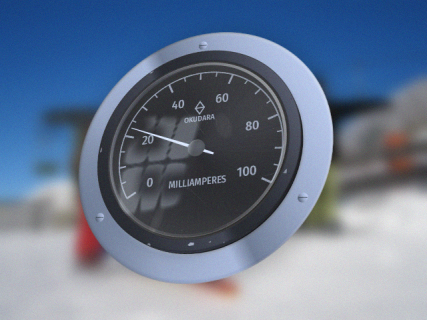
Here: 22.5 mA
